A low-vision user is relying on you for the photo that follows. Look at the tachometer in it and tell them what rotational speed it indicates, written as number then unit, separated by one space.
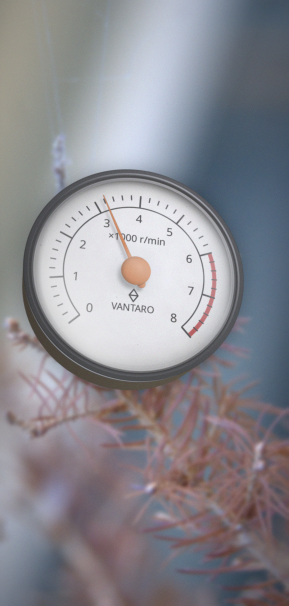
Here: 3200 rpm
